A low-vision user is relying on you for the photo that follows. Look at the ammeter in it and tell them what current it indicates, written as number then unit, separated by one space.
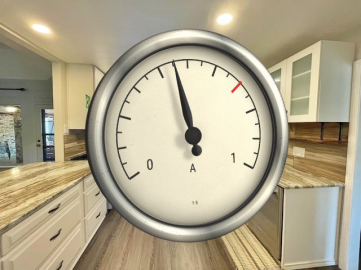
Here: 0.45 A
